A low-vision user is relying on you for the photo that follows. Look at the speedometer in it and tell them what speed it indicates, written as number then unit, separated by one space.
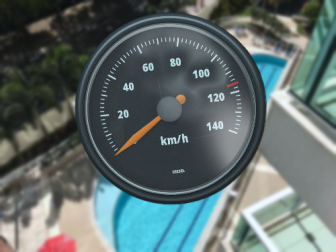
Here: 0 km/h
